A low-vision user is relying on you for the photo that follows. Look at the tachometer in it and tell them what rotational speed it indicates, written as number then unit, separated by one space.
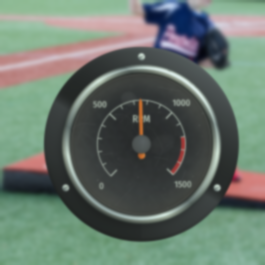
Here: 750 rpm
